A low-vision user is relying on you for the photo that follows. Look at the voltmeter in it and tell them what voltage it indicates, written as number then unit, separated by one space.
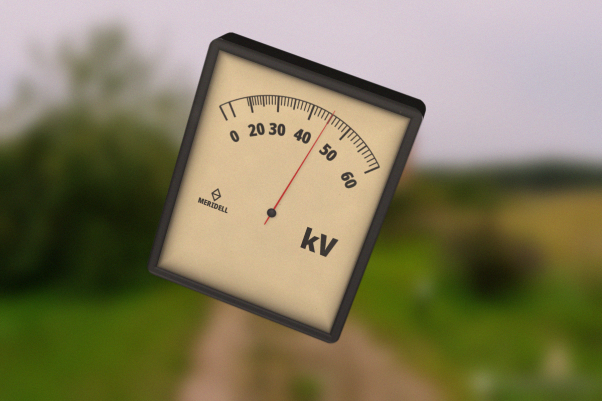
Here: 45 kV
